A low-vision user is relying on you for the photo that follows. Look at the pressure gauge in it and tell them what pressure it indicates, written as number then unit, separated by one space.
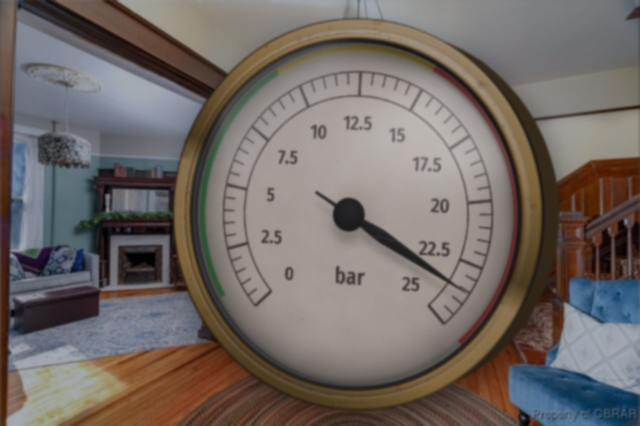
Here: 23.5 bar
